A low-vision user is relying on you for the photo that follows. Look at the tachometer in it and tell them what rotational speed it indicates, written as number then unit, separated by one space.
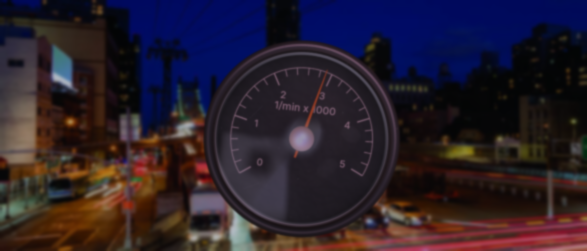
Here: 2900 rpm
